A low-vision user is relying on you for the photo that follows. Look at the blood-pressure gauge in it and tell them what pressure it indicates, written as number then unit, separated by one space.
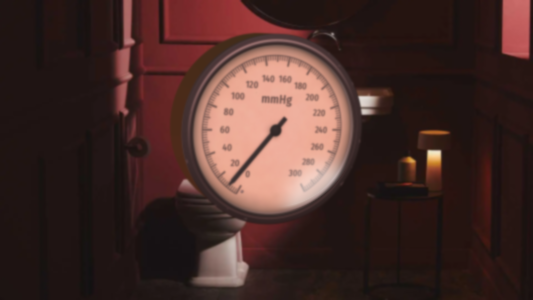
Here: 10 mmHg
